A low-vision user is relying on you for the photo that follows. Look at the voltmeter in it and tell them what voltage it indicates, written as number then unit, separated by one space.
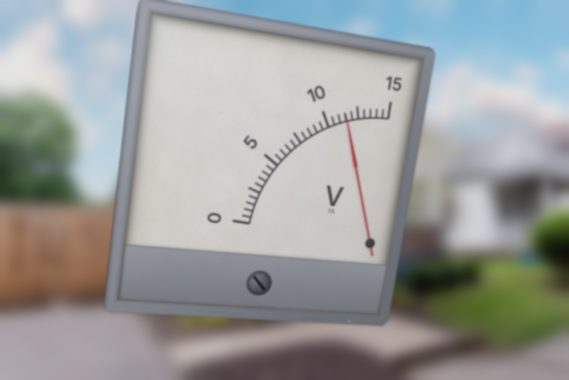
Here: 11.5 V
